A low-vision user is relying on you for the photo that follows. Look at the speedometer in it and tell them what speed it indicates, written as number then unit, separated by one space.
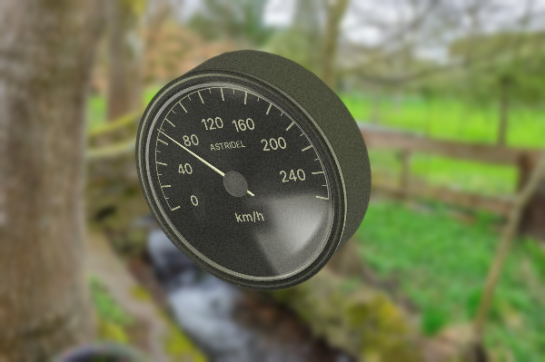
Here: 70 km/h
